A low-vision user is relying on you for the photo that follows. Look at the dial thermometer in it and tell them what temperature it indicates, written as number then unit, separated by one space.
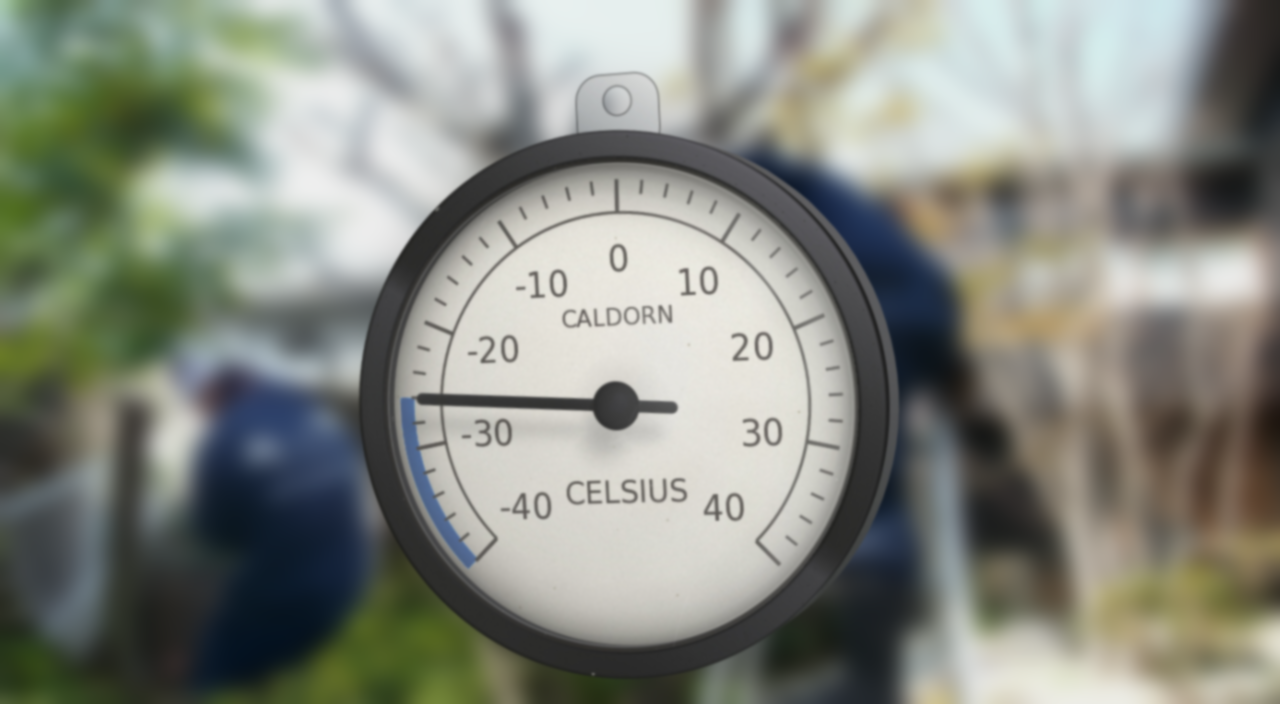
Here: -26 °C
